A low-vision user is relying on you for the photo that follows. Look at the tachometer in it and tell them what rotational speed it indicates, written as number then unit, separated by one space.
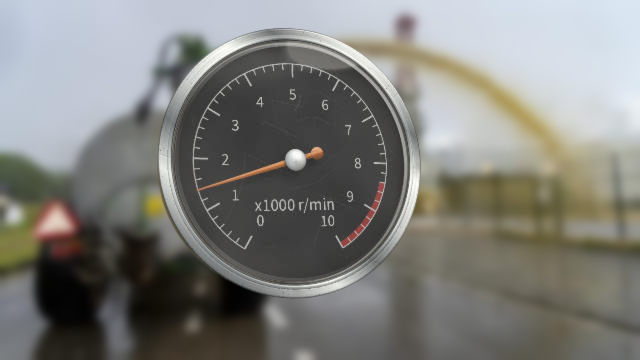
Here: 1400 rpm
